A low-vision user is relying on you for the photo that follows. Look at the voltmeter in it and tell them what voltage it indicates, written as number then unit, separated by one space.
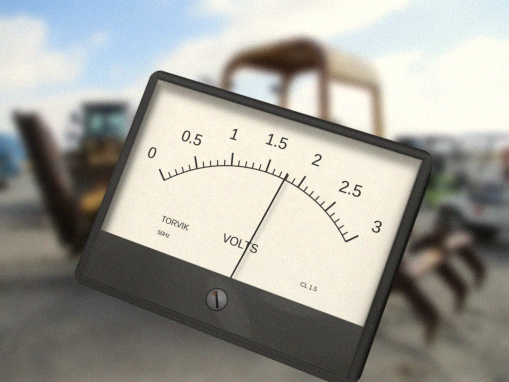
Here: 1.8 V
